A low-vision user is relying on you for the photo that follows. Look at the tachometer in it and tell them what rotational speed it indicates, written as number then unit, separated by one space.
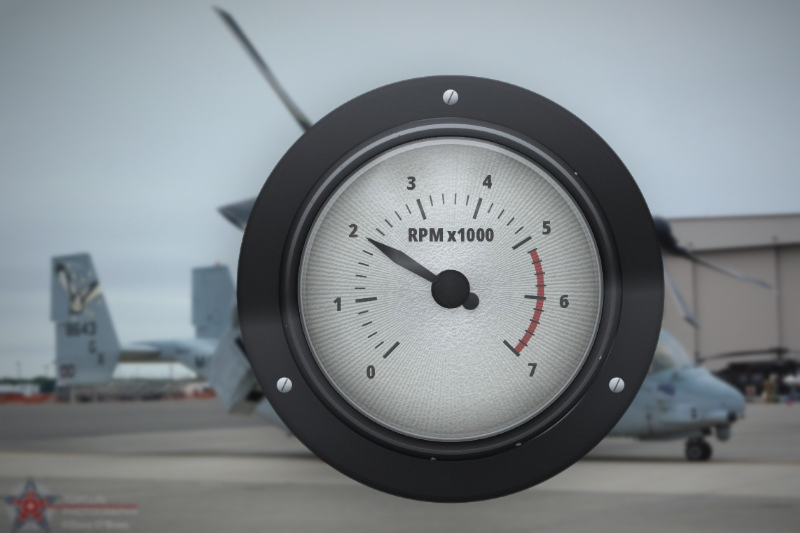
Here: 2000 rpm
